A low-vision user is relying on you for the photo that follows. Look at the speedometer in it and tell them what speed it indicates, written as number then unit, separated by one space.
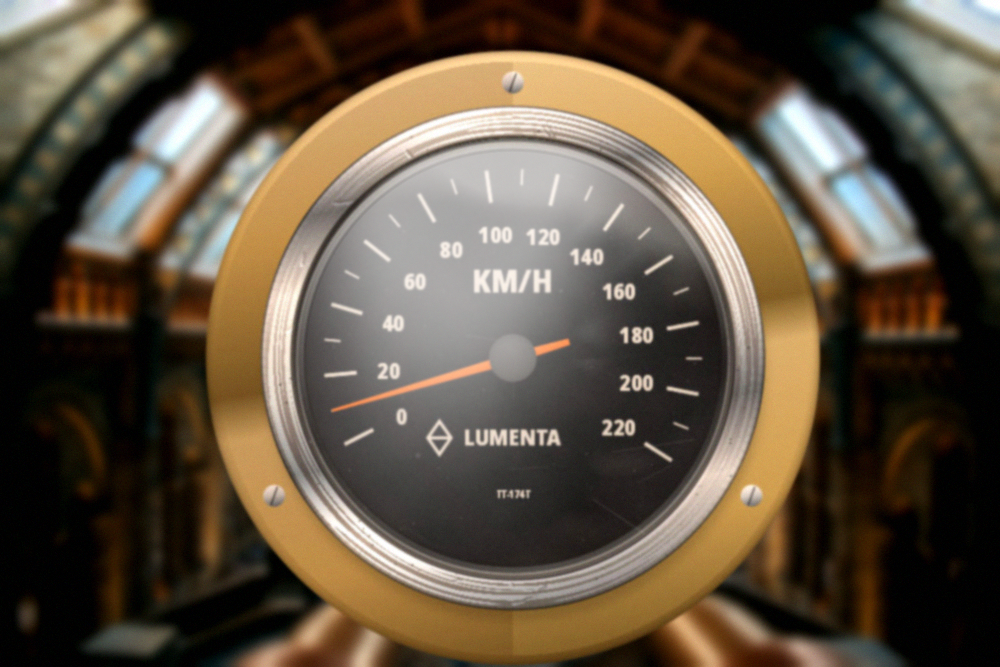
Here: 10 km/h
